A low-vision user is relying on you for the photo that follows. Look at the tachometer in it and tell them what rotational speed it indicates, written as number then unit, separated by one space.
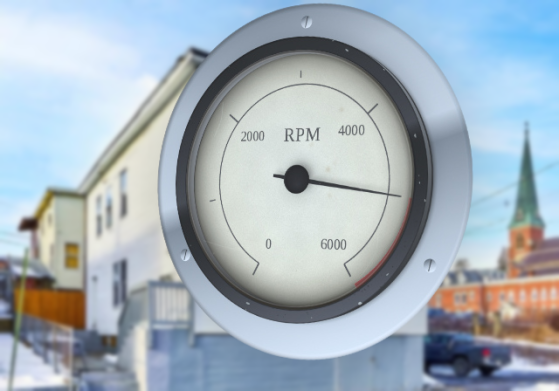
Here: 5000 rpm
